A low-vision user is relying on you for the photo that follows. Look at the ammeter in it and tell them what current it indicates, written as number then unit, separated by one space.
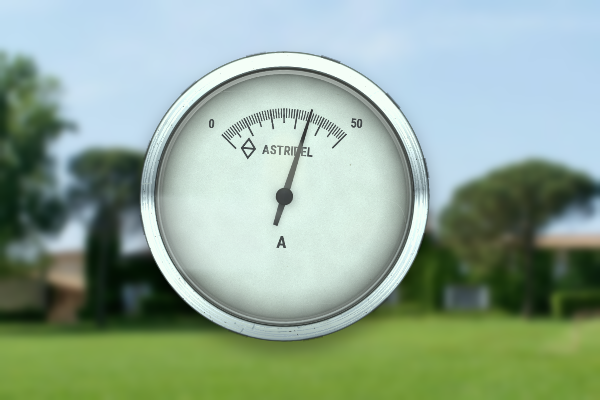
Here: 35 A
